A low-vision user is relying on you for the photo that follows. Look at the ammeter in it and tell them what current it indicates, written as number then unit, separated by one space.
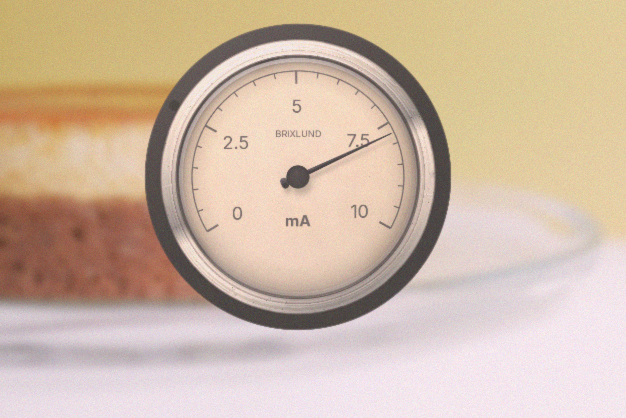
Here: 7.75 mA
